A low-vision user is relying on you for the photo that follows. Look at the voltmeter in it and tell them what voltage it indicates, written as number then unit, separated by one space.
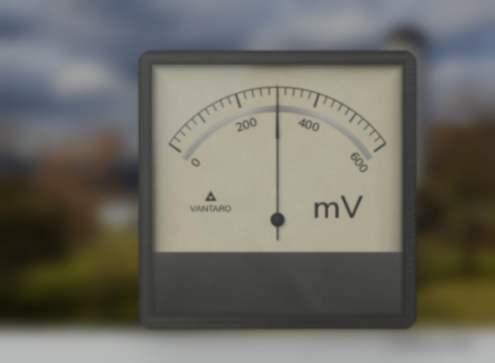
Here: 300 mV
